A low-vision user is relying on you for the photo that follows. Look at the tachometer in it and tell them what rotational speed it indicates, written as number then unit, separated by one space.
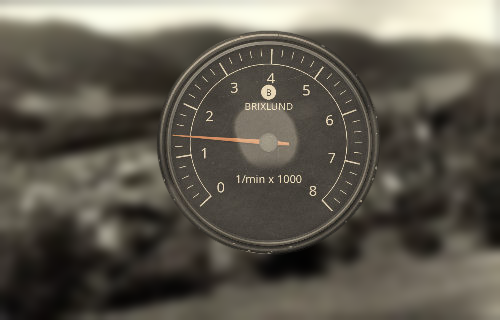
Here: 1400 rpm
